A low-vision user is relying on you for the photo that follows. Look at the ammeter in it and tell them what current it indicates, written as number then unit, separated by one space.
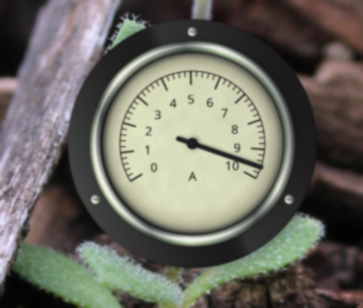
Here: 9.6 A
